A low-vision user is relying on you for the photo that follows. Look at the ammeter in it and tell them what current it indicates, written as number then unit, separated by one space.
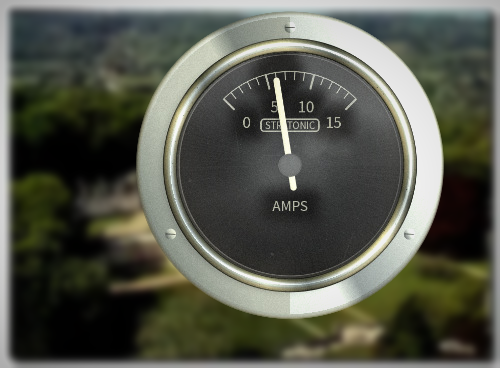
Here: 6 A
